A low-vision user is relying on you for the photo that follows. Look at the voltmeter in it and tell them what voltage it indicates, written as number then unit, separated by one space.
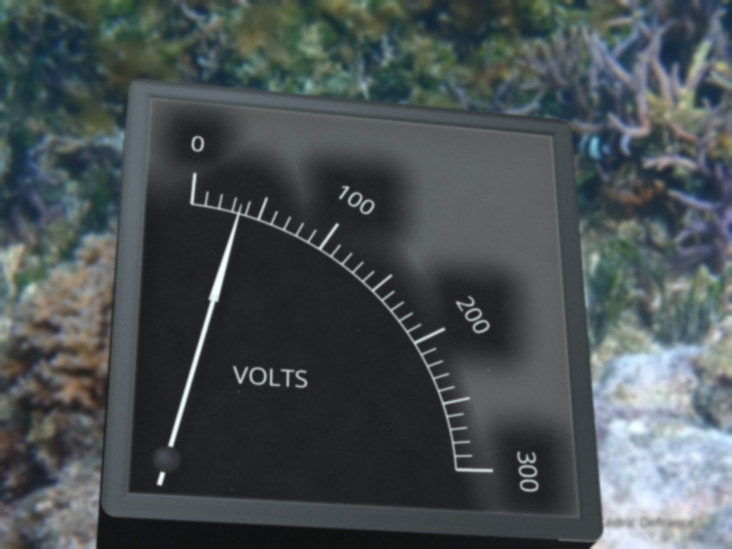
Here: 35 V
